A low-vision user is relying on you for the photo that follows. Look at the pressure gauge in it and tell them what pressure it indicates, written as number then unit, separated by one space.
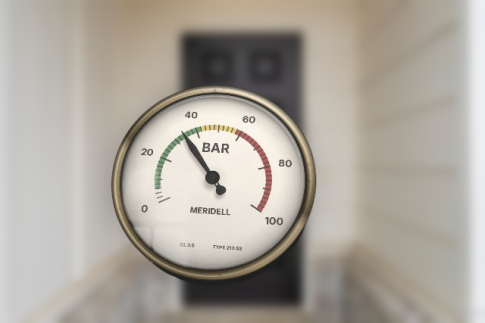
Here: 34 bar
